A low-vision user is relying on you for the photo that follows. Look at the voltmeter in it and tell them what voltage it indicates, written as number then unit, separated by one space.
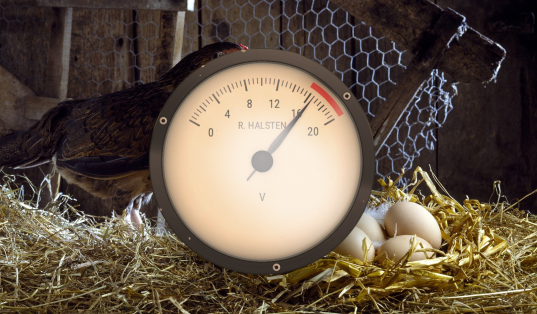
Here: 16.5 V
